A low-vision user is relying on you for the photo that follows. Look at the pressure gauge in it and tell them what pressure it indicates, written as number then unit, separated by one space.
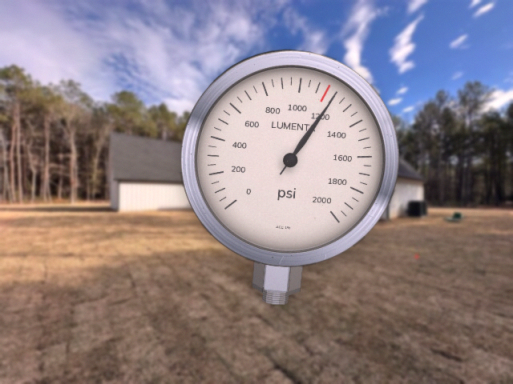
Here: 1200 psi
